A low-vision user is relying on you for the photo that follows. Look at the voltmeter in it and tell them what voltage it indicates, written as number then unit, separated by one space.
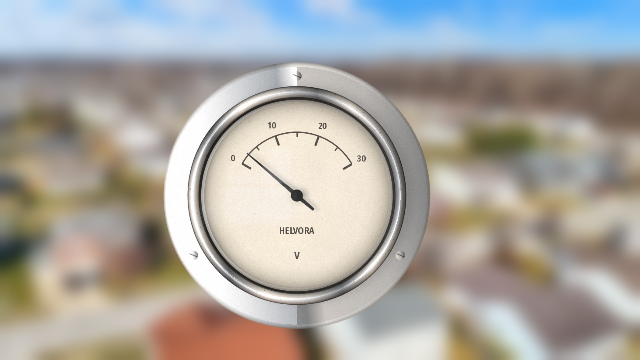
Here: 2.5 V
